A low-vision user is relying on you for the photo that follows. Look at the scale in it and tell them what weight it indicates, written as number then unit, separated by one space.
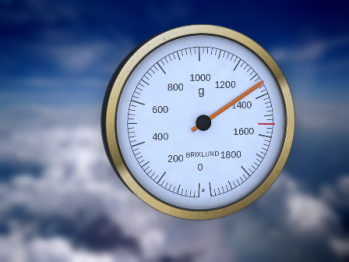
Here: 1340 g
